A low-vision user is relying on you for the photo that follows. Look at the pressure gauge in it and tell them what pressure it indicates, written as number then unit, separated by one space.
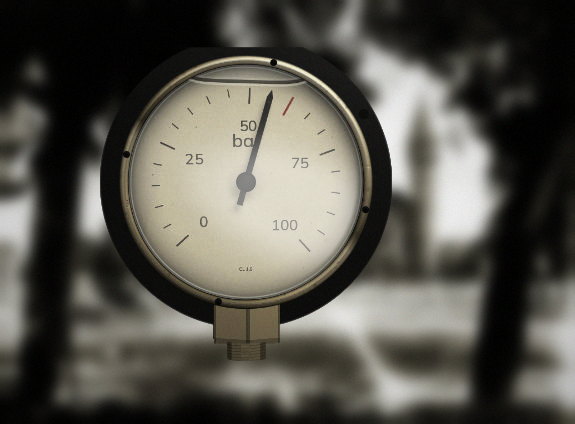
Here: 55 bar
